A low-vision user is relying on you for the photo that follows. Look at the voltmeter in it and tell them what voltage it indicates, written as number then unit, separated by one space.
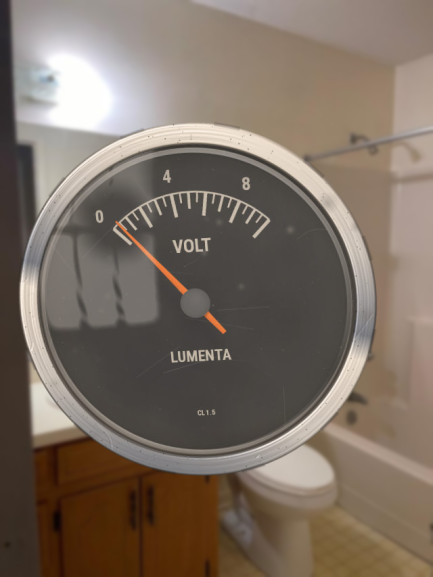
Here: 0.5 V
